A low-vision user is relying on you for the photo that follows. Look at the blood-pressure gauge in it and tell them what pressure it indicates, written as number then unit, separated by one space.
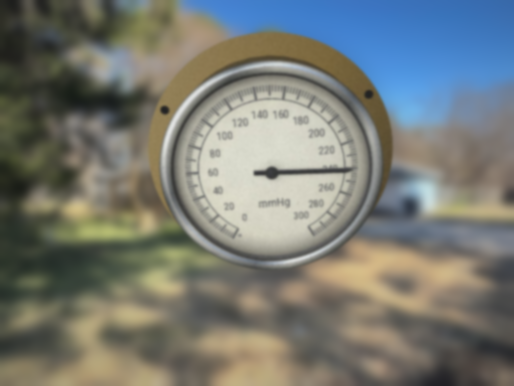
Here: 240 mmHg
